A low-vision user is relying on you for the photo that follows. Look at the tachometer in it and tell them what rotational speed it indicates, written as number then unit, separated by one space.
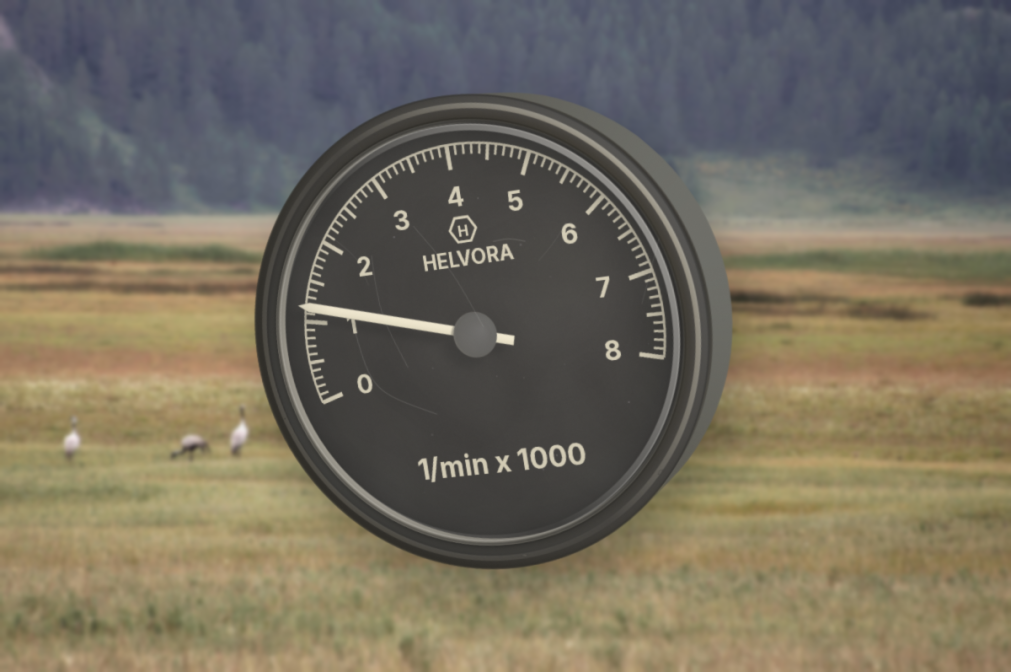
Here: 1200 rpm
